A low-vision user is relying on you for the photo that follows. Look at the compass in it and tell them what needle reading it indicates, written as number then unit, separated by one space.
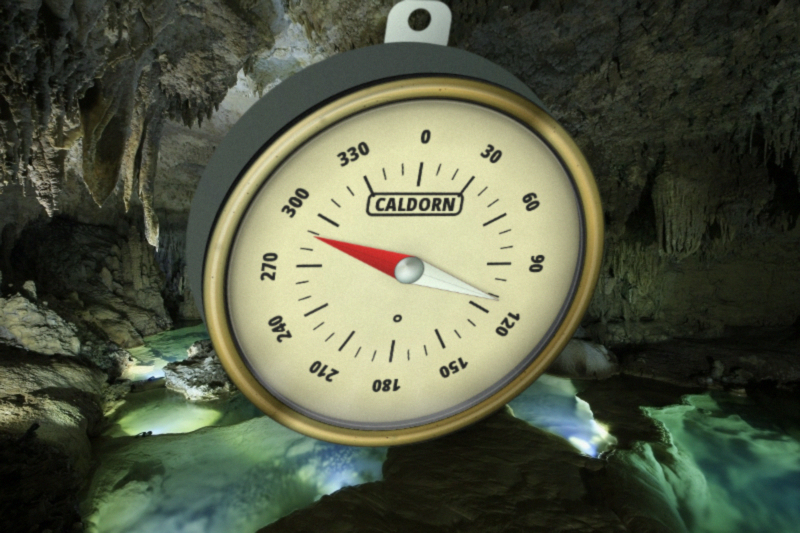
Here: 290 °
